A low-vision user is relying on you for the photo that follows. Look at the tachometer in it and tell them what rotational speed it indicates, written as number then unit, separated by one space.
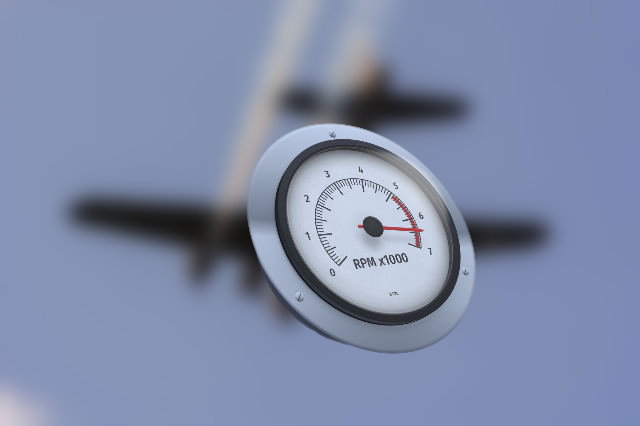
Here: 6500 rpm
